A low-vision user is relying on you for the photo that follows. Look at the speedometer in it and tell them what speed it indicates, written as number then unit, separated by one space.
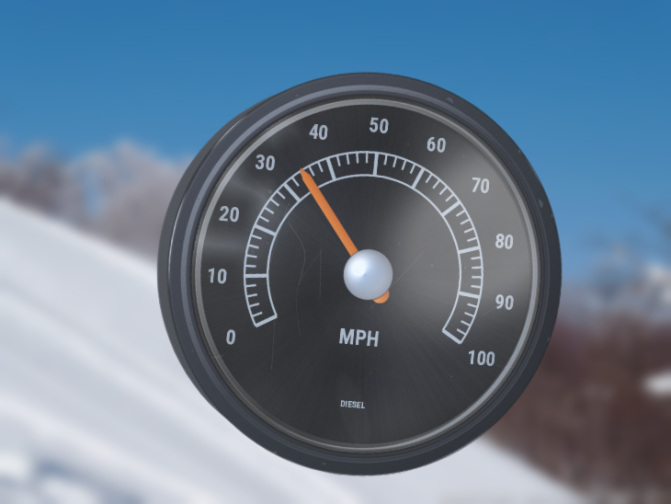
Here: 34 mph
